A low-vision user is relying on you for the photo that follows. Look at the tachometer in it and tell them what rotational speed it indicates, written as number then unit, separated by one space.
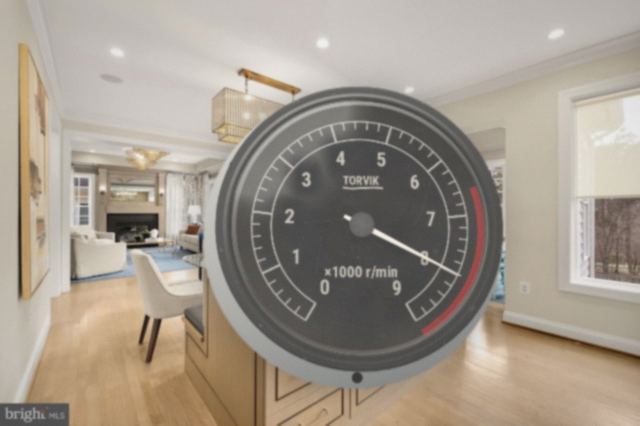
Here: 8000 rpm
